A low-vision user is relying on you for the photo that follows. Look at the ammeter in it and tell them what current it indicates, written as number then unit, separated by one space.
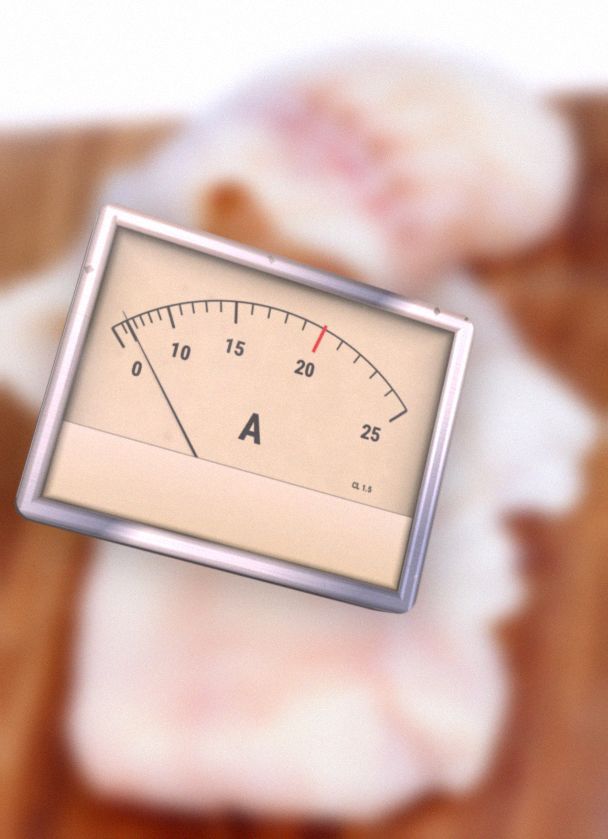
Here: 5 A
